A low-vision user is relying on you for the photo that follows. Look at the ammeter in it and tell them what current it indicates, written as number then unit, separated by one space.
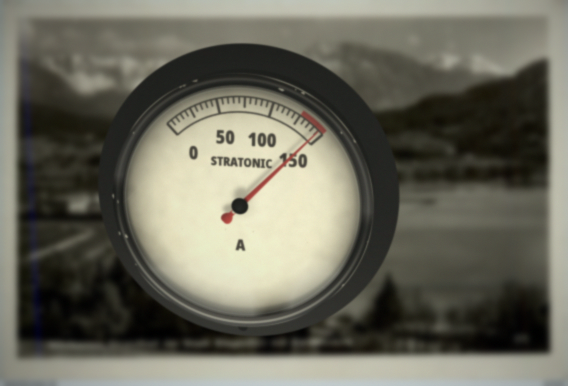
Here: 145 A
